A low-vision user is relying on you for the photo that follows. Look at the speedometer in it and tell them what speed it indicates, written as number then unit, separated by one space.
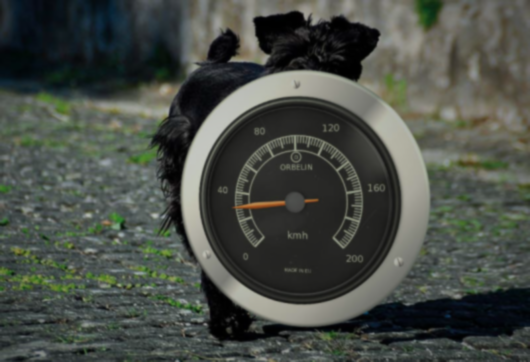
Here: 30 km/h
